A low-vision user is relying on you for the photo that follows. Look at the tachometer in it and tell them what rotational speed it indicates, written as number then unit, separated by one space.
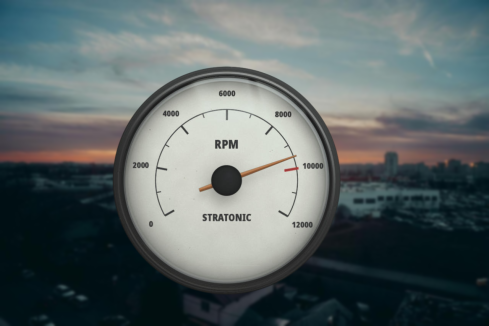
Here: 9500 rpm
